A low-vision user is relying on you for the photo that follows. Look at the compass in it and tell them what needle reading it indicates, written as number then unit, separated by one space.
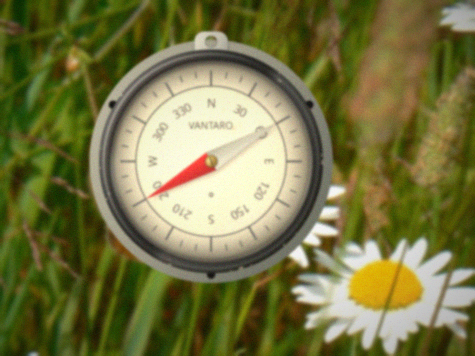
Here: 240 °
